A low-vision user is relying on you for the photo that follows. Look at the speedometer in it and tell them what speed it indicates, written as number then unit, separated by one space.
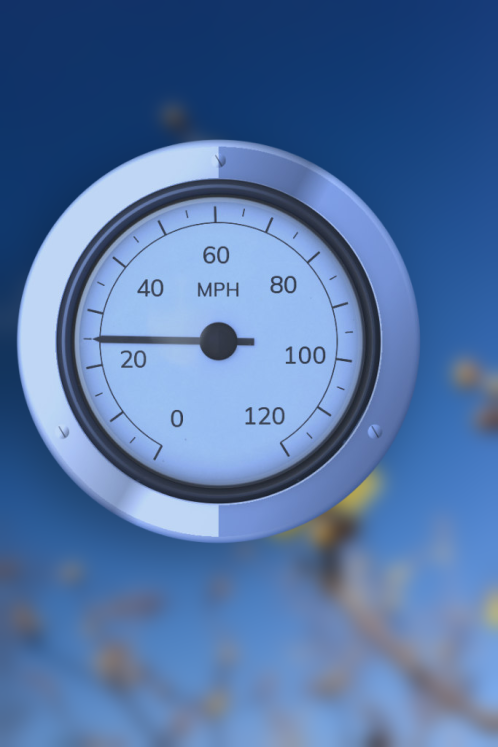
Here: 25 mph
